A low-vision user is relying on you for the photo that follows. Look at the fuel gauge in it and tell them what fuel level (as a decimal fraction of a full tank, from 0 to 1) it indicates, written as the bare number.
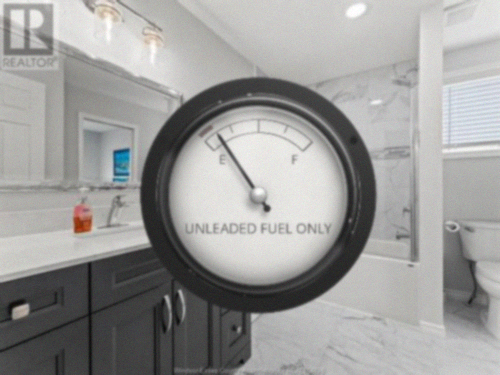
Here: 0.125
